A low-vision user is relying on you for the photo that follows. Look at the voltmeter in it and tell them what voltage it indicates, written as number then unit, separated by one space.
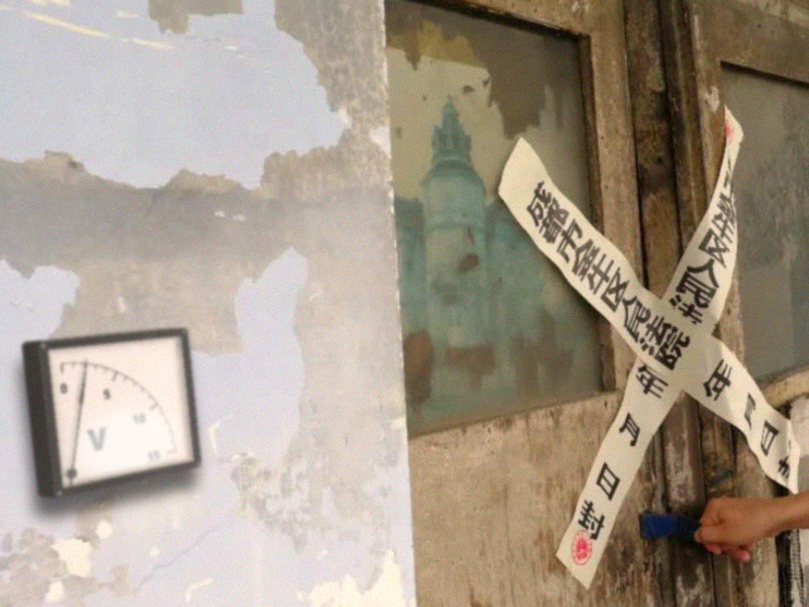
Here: 2 V
